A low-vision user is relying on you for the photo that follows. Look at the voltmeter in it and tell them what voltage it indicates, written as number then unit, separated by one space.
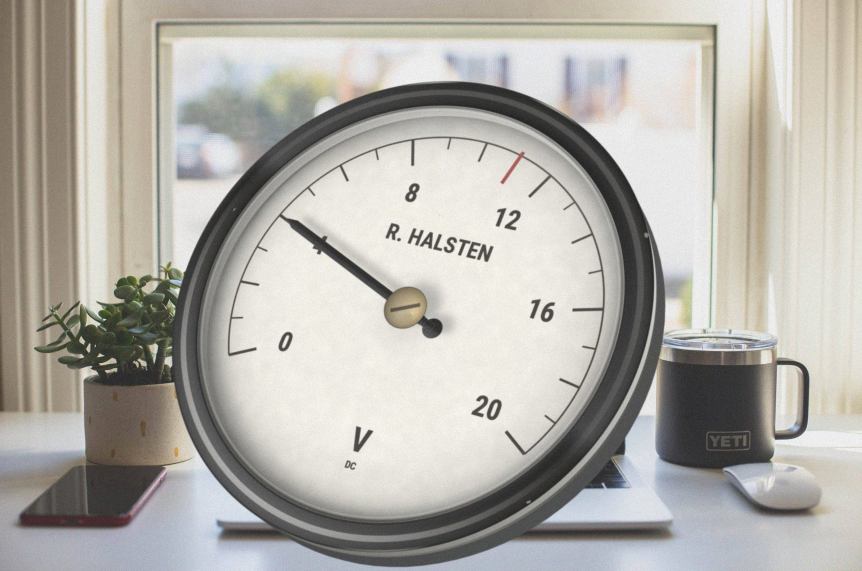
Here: 4 V
